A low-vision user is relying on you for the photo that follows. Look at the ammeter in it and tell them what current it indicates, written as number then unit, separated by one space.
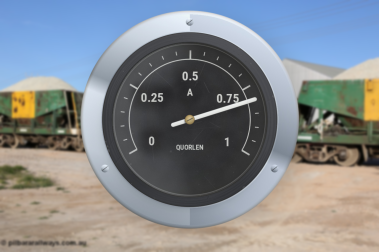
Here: 0.8 A
